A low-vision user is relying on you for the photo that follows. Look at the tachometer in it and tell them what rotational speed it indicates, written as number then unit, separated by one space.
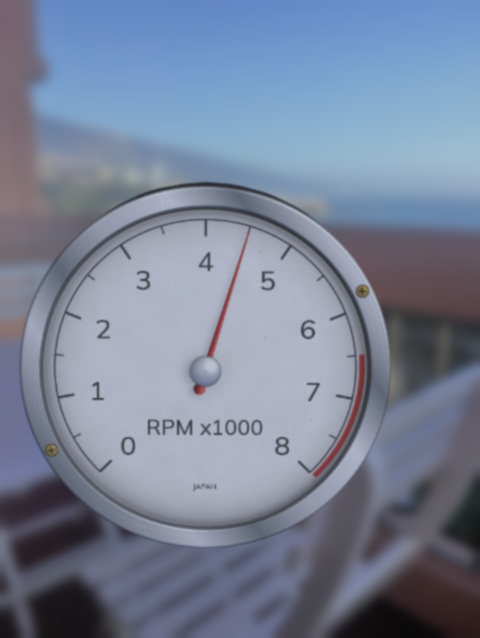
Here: 4500 rpm
